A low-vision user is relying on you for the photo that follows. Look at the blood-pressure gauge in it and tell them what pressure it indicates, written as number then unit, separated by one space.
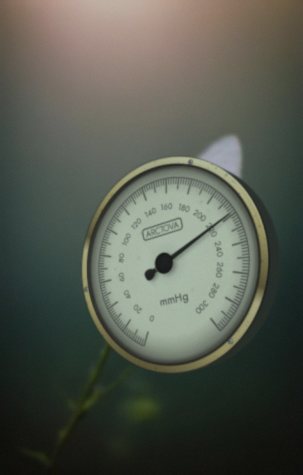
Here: 220 mmHg
